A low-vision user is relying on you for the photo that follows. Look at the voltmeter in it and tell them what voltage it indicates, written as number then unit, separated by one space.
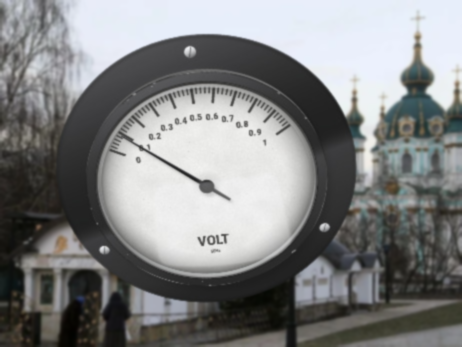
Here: 0.1 V
